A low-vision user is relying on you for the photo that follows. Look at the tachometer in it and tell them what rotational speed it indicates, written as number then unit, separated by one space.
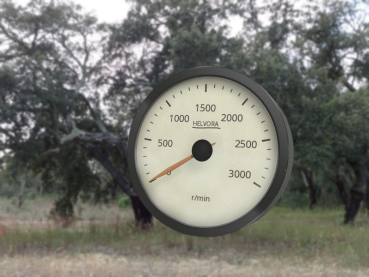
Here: 0 rpm
